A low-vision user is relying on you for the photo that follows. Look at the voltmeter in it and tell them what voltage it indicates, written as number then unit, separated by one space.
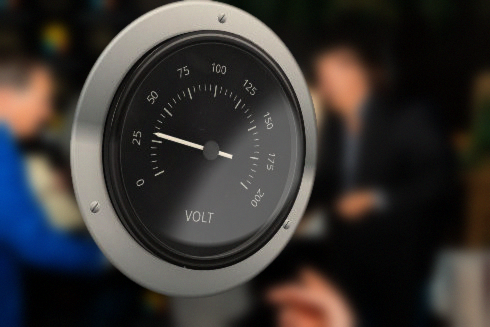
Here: 30 V
